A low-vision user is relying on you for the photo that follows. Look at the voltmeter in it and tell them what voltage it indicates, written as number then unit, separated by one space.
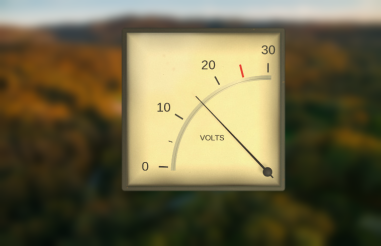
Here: 15 V
